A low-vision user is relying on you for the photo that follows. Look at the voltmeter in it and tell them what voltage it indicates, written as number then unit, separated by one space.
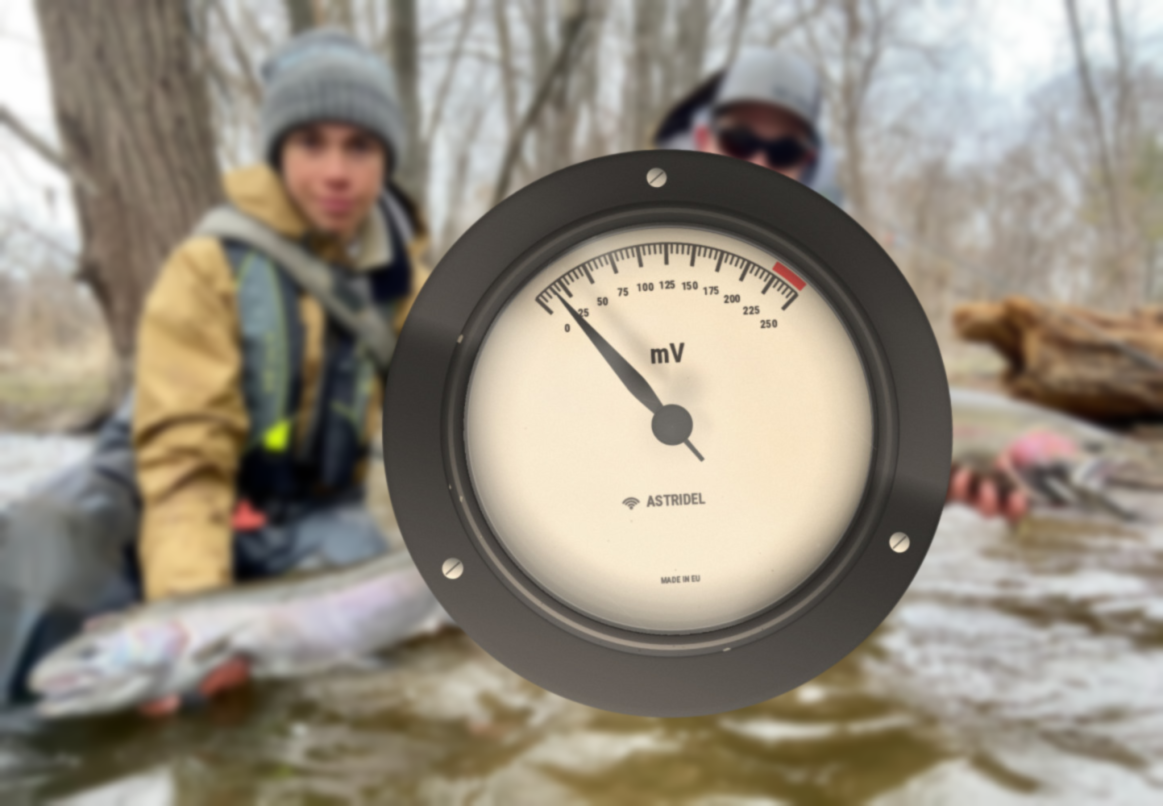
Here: 15 mV
